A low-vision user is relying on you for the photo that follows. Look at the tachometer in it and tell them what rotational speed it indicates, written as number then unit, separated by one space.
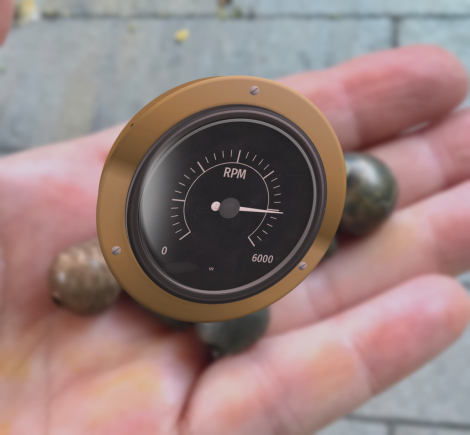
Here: 5000 rpm
